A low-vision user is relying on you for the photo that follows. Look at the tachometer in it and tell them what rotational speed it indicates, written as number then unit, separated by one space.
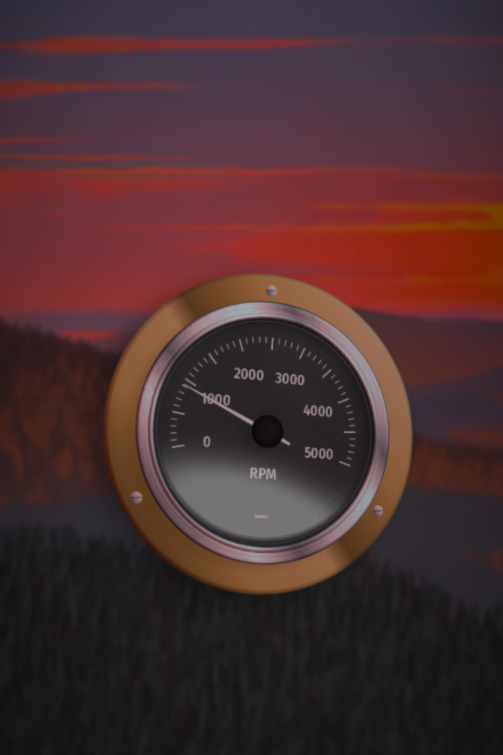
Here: 900 rpm
